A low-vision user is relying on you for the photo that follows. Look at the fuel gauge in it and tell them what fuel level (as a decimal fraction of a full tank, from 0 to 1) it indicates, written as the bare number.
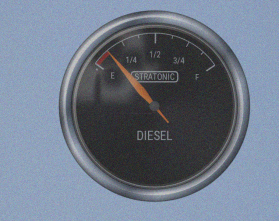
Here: 0.125
